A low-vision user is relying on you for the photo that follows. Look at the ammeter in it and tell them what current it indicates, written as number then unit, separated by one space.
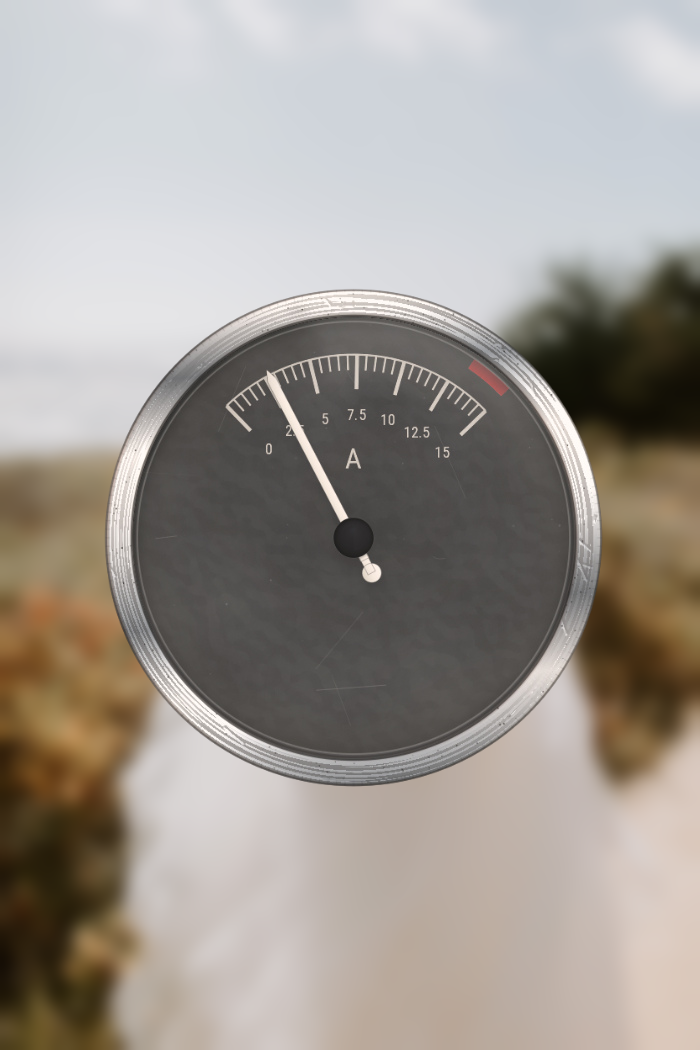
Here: 2.75 A
